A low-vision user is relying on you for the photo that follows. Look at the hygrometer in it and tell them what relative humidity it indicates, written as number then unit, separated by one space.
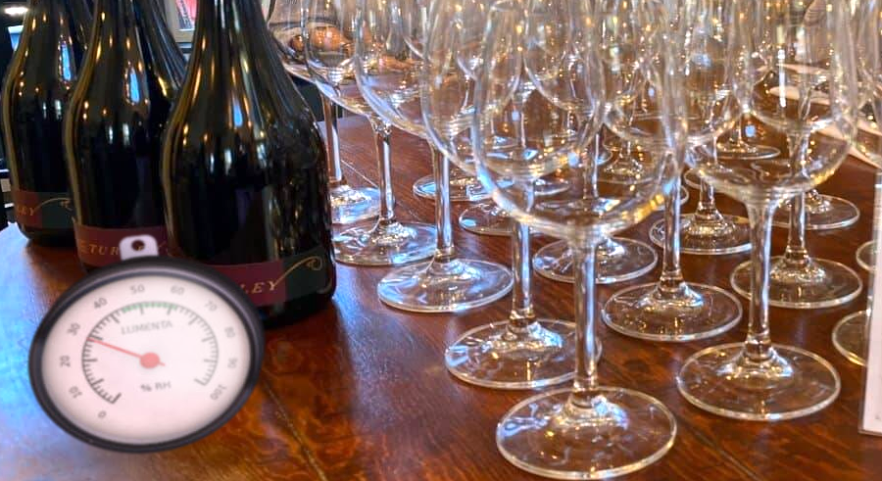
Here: 30 %
